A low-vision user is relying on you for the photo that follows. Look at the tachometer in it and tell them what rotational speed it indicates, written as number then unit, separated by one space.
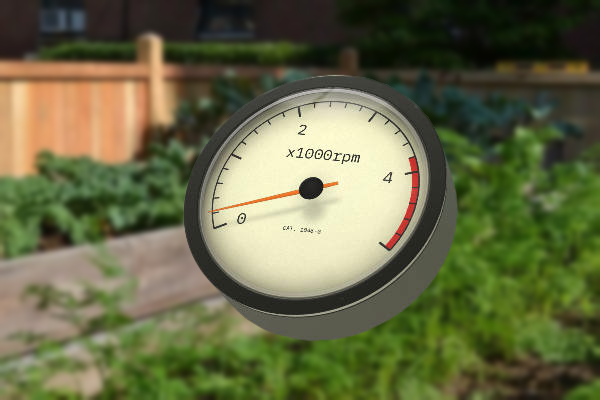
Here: 200 rpm
